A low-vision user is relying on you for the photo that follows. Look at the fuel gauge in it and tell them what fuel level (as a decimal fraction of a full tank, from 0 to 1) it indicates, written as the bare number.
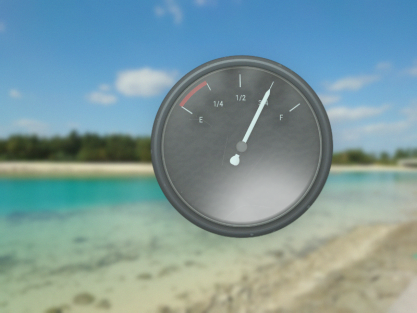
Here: 0.75
